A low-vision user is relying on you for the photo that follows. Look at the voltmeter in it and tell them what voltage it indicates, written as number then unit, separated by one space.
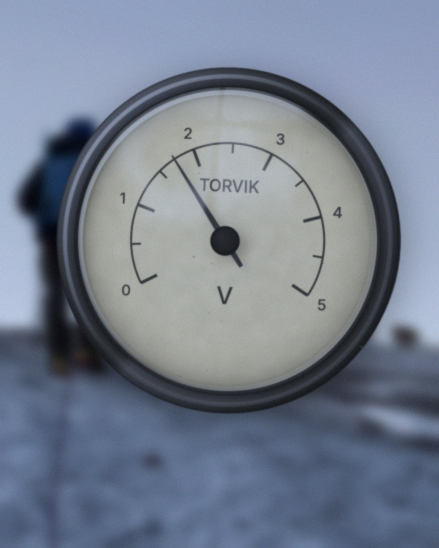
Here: 1.75 V
